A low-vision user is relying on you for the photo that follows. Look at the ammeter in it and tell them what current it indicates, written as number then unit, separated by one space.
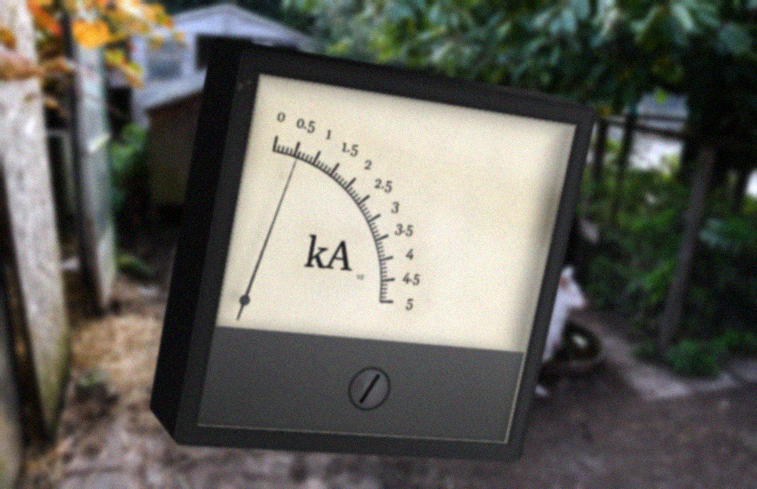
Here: 0.5 kA
